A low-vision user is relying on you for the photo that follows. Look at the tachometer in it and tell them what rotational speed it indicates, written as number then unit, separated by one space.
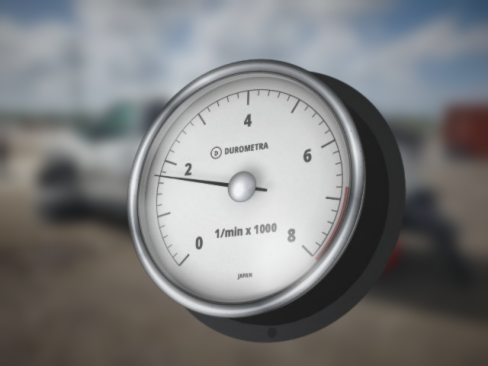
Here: 1700 rpm
